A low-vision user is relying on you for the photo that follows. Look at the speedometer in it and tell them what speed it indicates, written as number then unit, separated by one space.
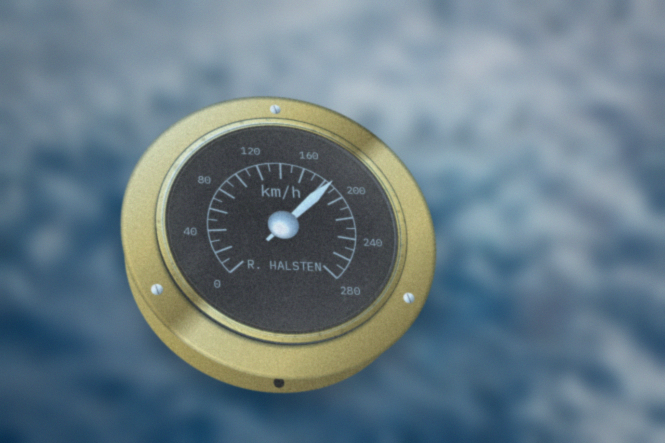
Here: 185 km/h
